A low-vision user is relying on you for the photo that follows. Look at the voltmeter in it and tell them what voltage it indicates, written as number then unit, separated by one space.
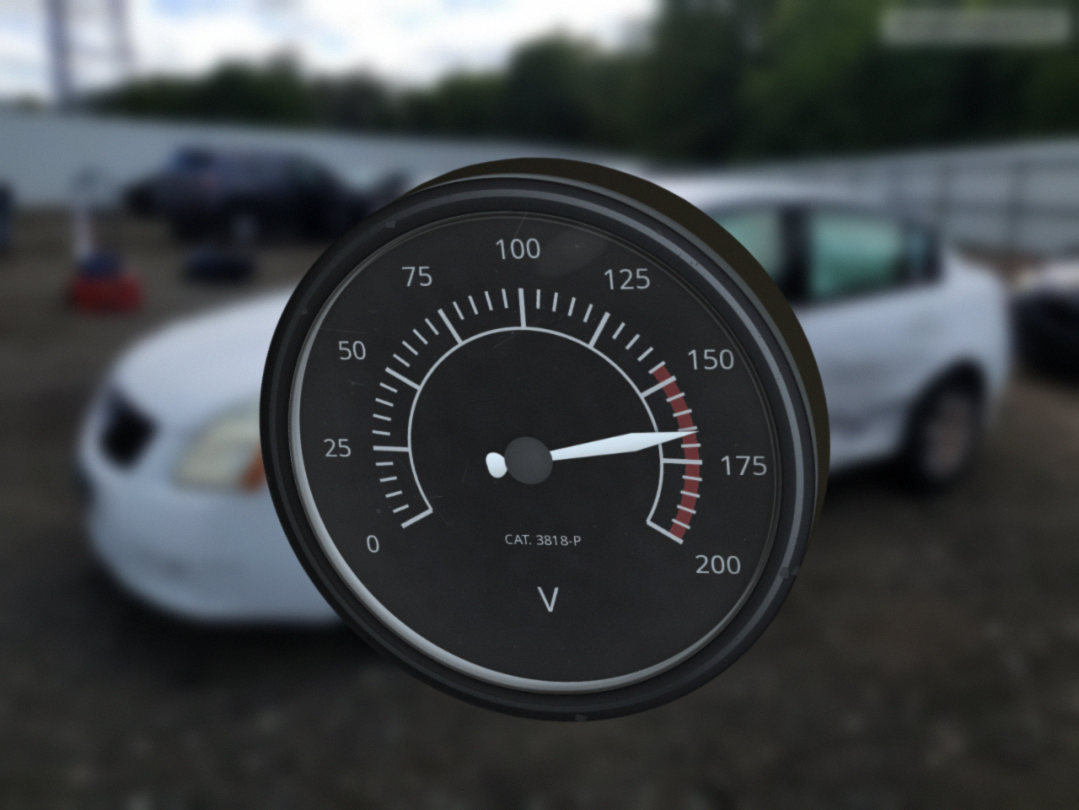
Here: 165 V
